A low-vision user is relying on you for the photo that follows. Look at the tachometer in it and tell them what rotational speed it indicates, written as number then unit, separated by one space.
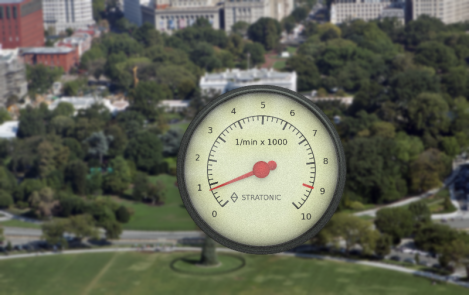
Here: 800 rpm
